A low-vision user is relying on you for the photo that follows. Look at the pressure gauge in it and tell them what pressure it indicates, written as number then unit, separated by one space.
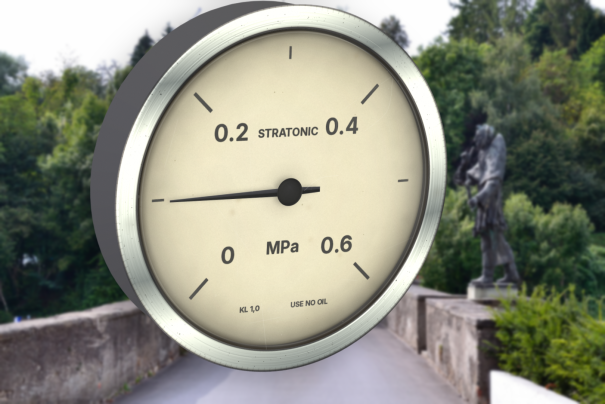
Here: 0.1 MPa
